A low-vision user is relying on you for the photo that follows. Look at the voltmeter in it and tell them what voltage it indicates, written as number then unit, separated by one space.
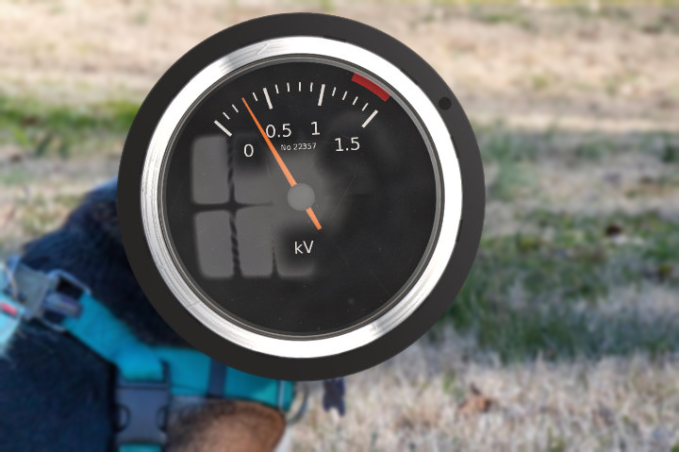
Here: 0.3 kV
